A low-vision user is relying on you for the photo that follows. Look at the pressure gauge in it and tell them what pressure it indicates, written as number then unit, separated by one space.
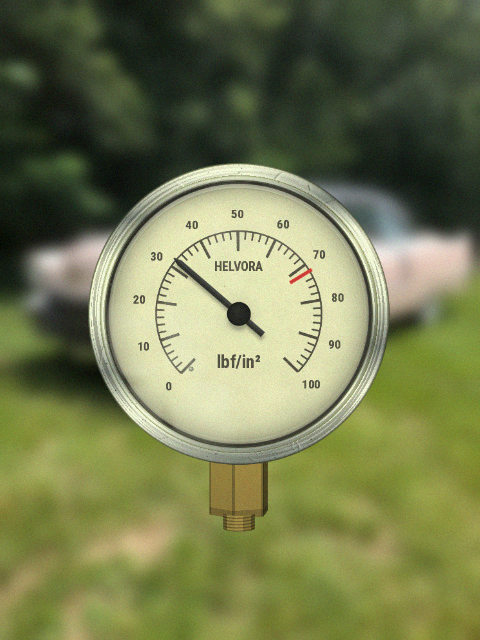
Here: 32 psi
